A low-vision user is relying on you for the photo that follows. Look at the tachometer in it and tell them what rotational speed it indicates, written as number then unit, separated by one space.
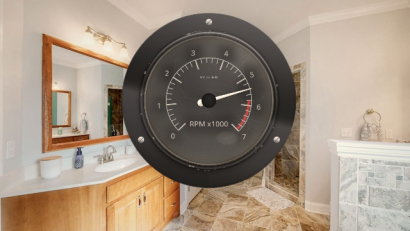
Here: 5400 rpm
